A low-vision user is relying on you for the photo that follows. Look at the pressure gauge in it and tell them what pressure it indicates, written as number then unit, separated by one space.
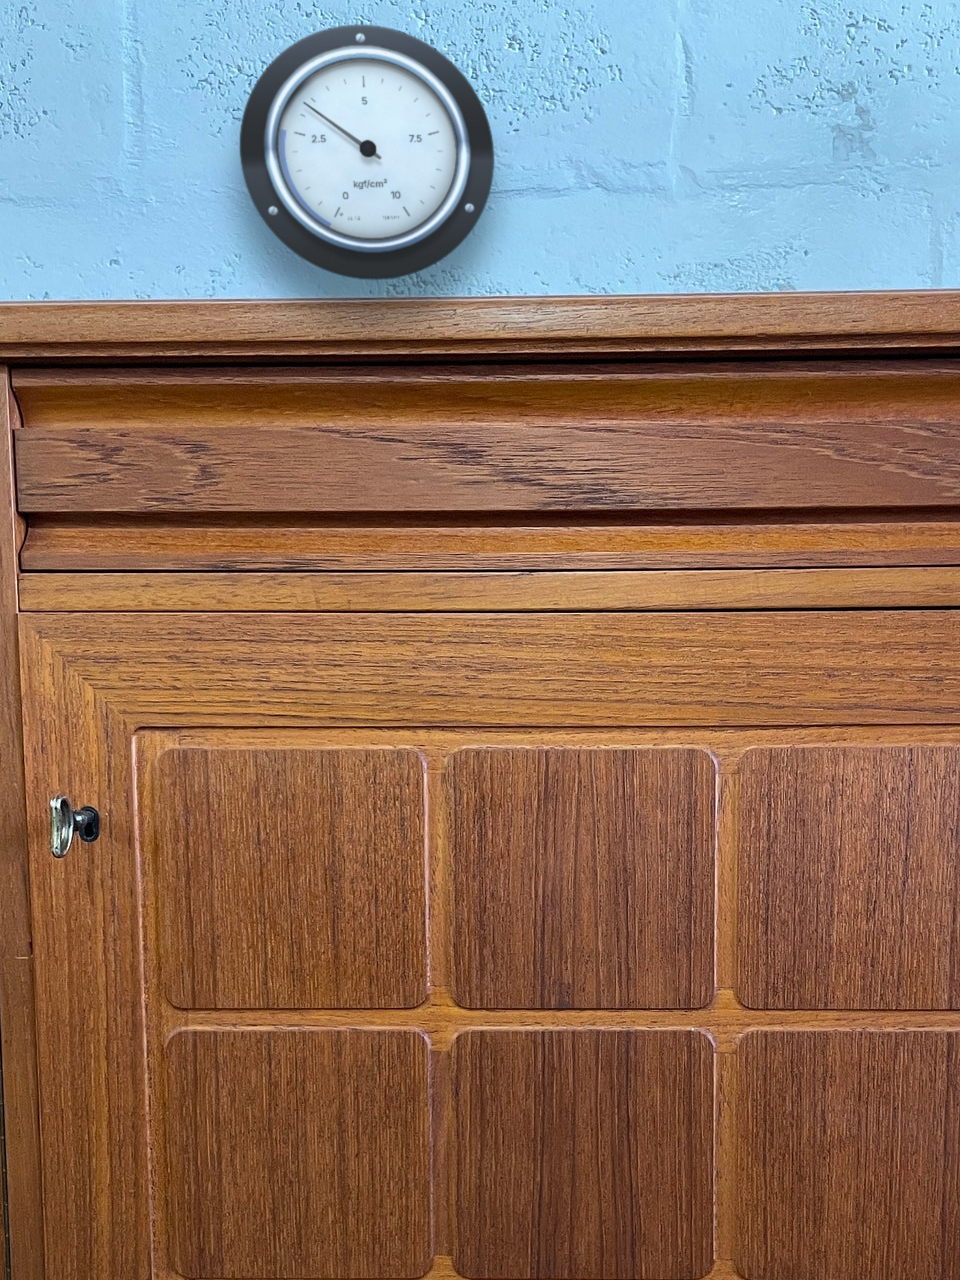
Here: 3.25 kg/cm²
